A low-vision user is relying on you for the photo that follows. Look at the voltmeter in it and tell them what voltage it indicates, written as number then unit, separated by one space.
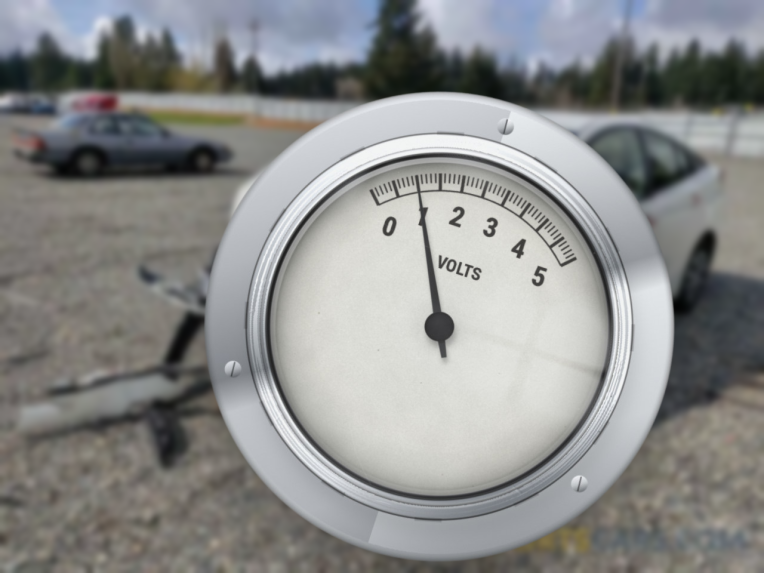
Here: 1 V
